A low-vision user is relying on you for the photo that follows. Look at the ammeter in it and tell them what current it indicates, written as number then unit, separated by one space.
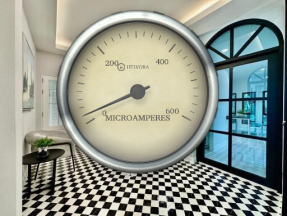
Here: 20 µA
